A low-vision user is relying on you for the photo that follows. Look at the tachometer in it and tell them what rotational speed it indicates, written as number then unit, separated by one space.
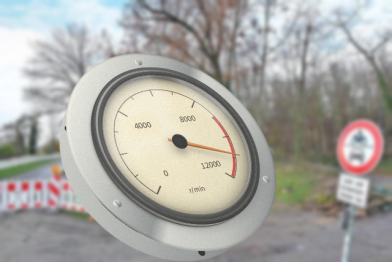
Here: 11000 rpm
